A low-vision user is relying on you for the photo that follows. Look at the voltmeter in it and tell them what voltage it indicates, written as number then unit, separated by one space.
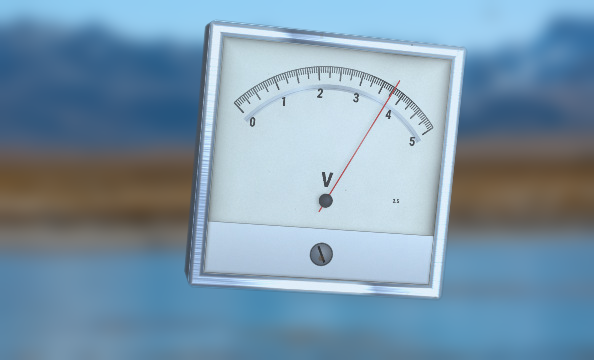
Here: 3.75 V
